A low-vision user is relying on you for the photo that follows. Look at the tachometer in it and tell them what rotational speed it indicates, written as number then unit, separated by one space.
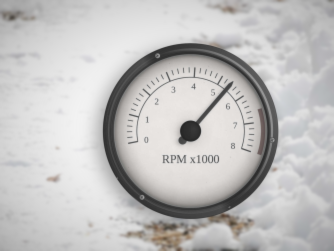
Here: 5400 rpm
